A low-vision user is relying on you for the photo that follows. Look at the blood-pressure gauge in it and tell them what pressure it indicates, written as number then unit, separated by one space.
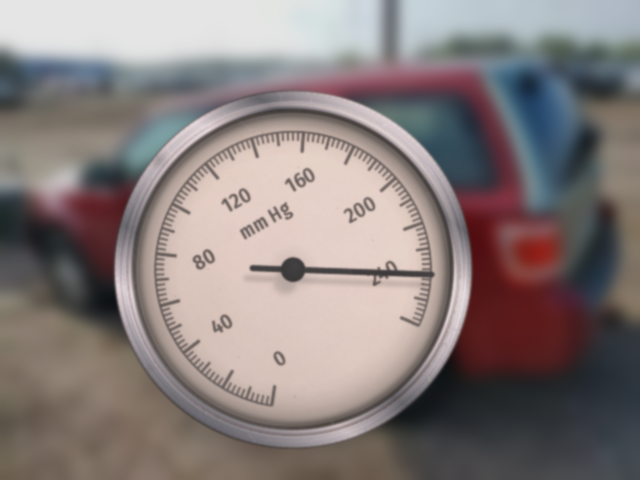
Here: 240 mmHg
